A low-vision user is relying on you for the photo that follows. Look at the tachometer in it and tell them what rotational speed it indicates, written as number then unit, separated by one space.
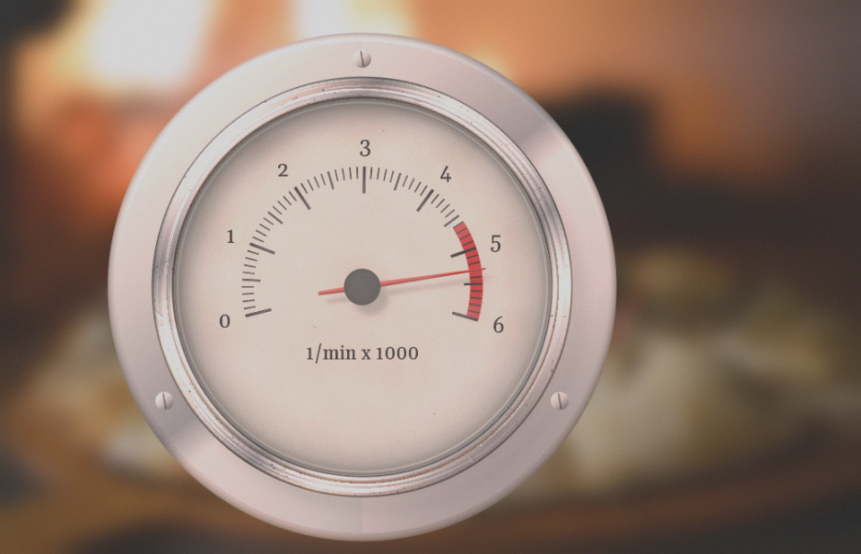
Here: 5300 rpm
